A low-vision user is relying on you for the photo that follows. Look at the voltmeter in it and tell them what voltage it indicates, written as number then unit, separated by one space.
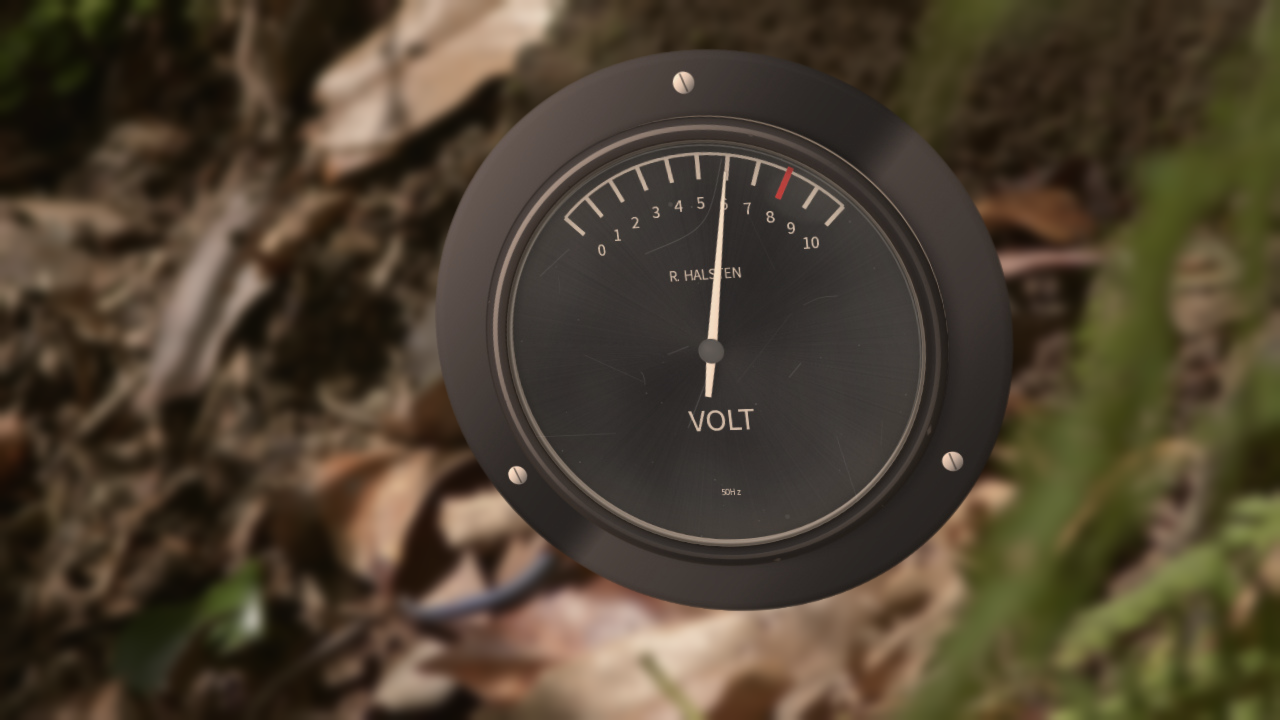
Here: 6 V
